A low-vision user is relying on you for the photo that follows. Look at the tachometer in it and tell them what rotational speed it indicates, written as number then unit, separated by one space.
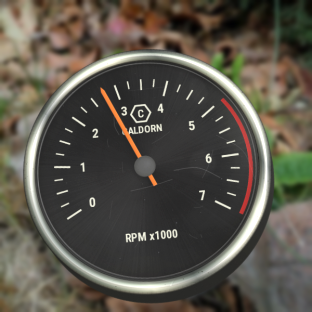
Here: 2750 rpm
